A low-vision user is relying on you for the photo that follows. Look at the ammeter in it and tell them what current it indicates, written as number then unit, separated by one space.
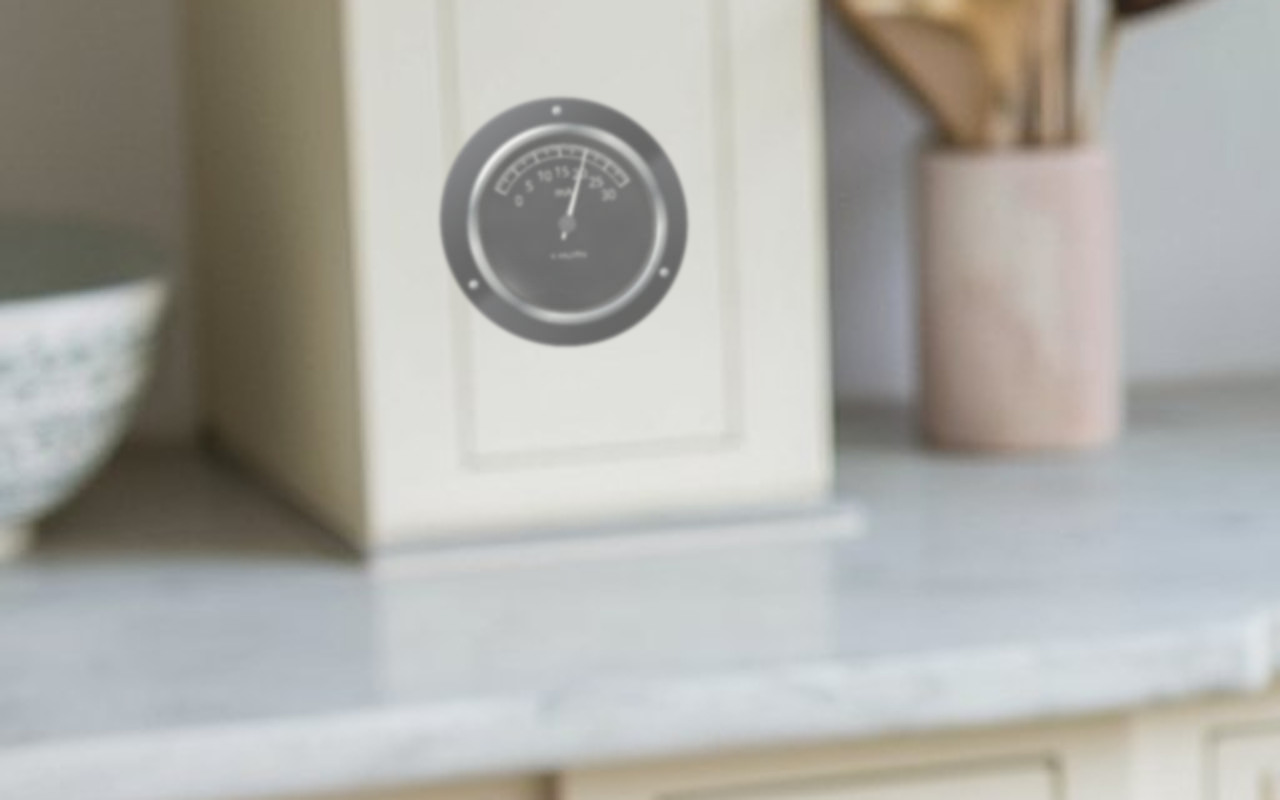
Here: 20 mA
